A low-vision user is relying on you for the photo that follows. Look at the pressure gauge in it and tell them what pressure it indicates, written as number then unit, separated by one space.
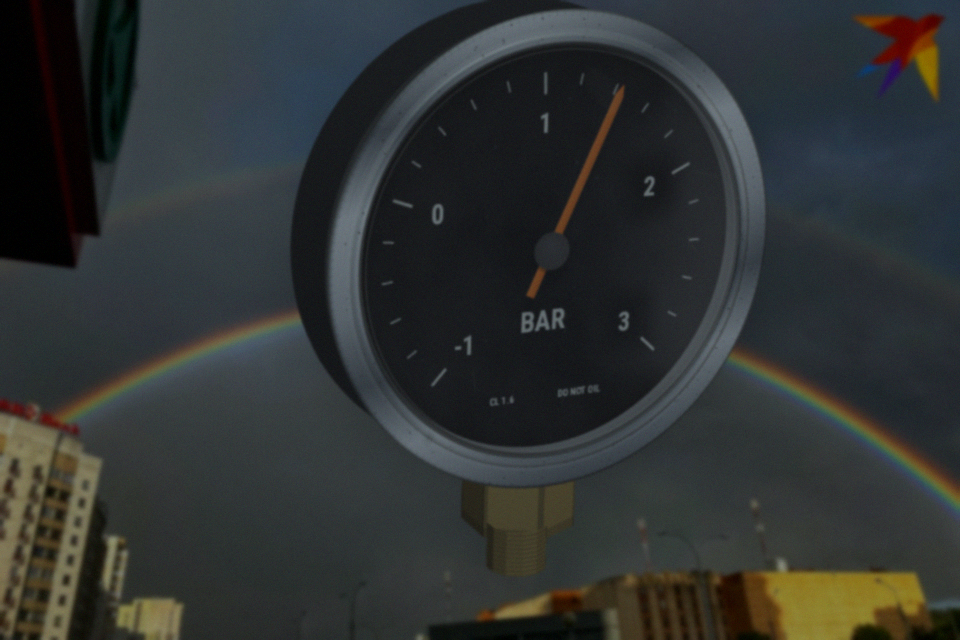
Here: 1.4 bar
